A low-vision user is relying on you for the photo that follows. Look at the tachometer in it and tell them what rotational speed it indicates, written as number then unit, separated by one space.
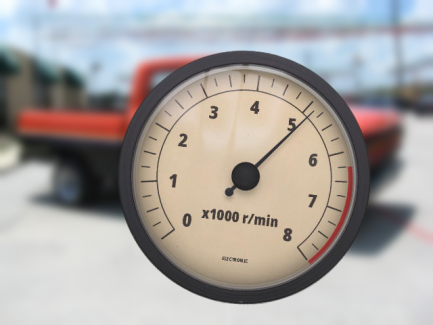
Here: 5125 rpm
